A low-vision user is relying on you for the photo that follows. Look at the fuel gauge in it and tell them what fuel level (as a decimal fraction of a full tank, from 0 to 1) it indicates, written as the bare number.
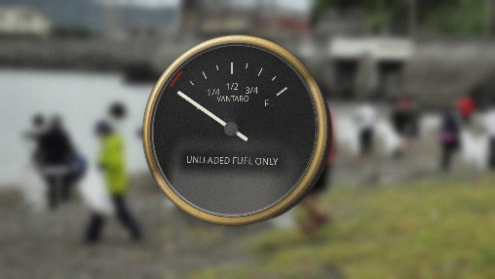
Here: 0
